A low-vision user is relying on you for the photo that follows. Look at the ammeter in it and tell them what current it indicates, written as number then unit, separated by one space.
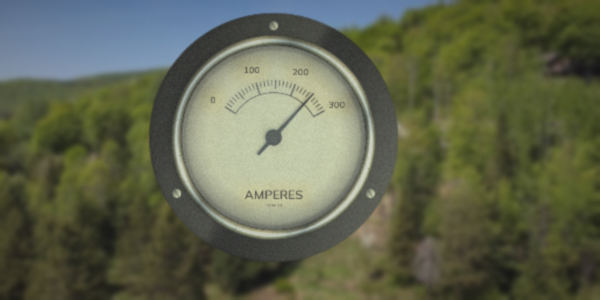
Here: 250 A
